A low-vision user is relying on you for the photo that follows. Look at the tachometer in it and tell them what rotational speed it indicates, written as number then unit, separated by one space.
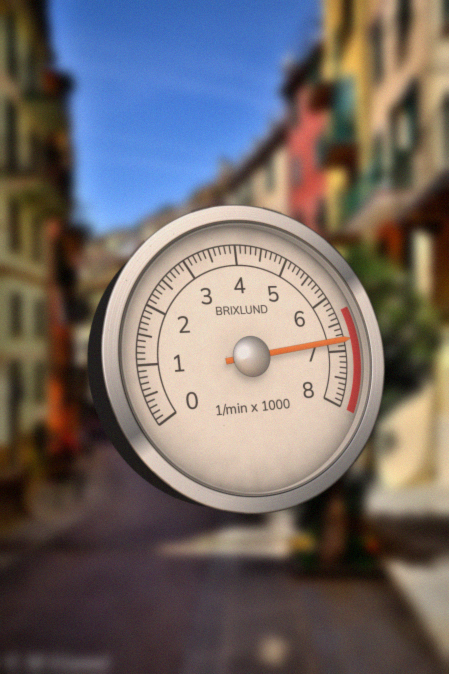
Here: 6800 rpm
